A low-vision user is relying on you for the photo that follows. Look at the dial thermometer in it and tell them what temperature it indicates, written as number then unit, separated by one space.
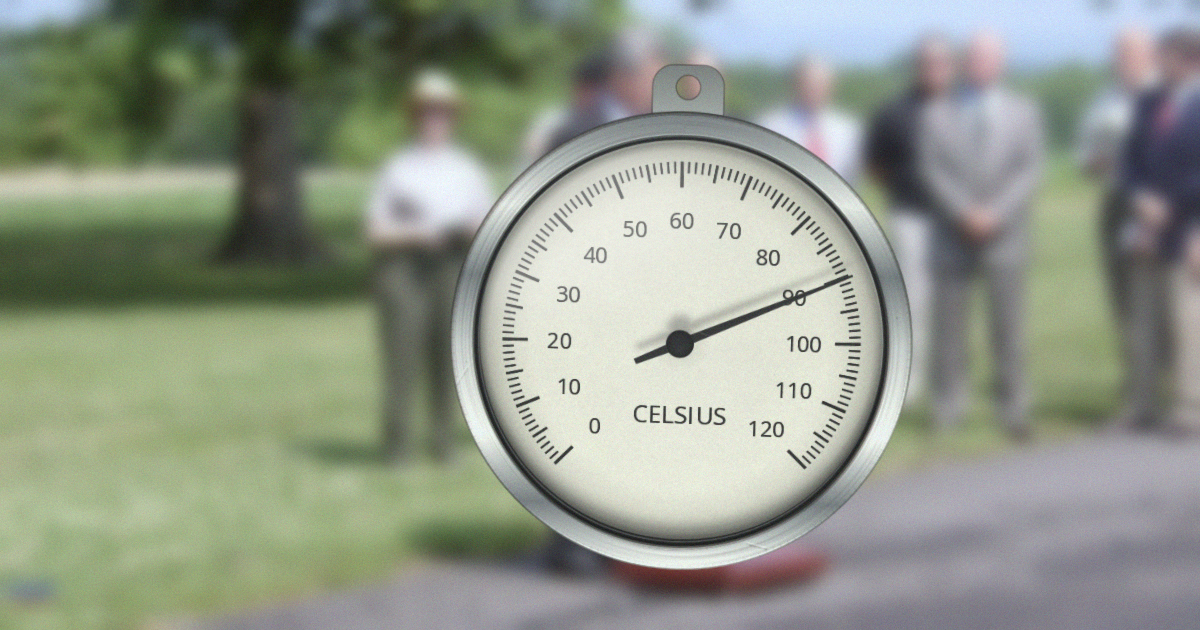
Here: 90 °C
